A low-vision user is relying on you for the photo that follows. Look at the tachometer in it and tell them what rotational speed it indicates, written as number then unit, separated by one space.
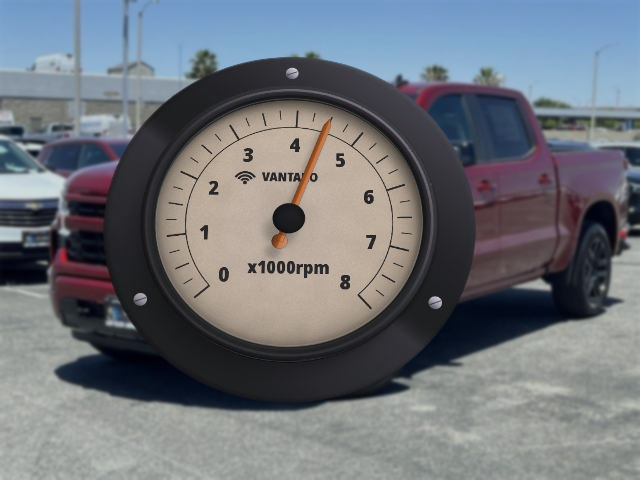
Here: 4500 rpm
